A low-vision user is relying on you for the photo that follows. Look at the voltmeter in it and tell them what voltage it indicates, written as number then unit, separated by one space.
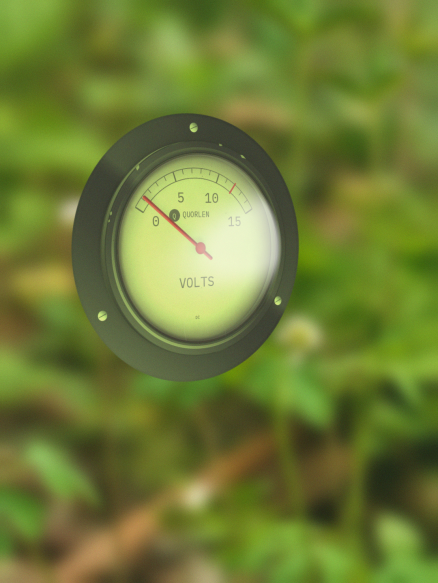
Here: 1 V
